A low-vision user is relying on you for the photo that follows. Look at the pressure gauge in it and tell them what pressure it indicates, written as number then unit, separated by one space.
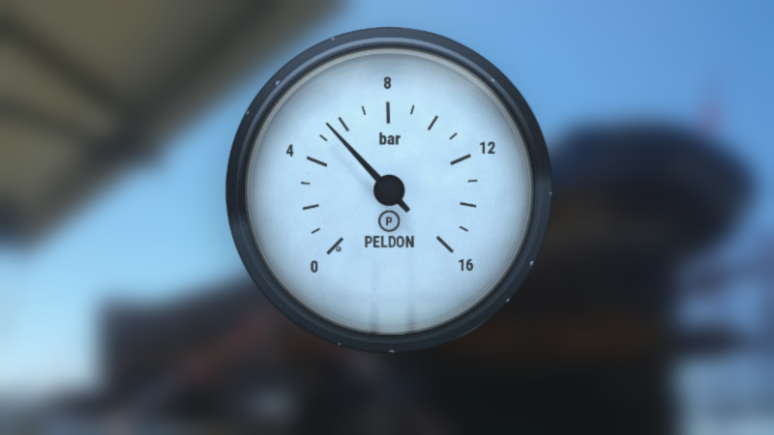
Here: 5.5 bar
